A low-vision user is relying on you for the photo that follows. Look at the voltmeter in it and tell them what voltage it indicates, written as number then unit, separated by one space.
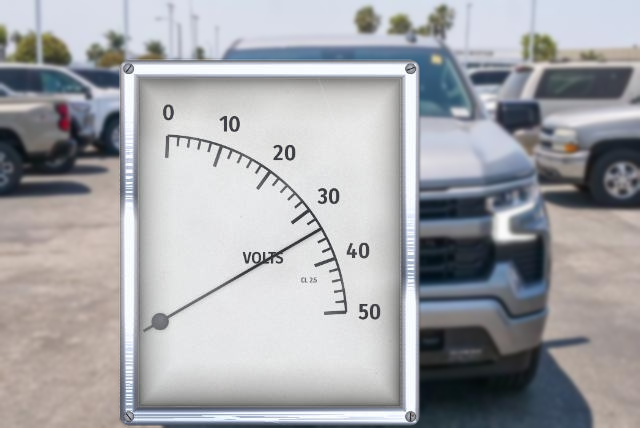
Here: 34 V
